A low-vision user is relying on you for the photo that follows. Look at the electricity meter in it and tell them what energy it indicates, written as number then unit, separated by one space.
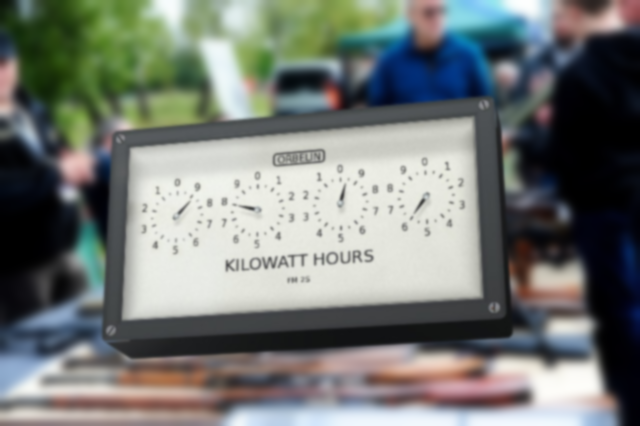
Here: 8796 kWh
